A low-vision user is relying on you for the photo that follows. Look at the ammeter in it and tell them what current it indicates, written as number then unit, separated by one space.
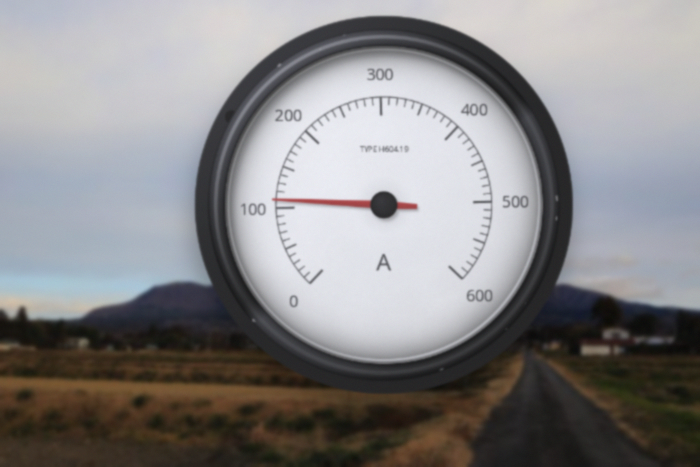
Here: 110 A
